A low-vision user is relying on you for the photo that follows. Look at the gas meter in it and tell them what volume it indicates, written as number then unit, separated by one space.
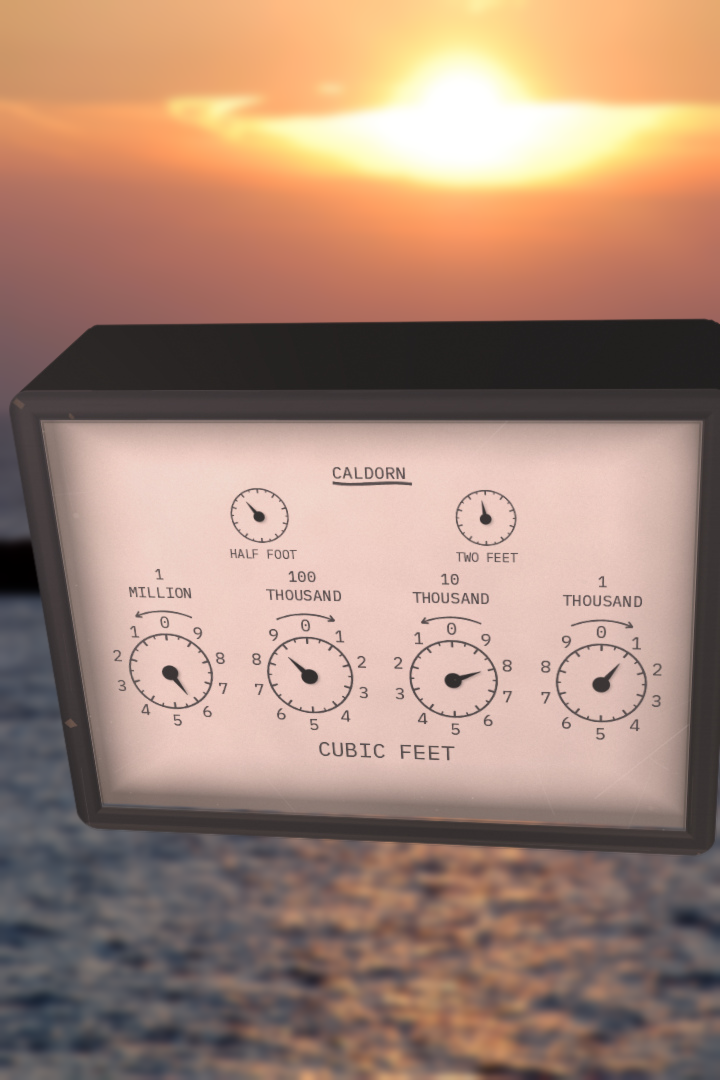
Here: 588100 ft³
